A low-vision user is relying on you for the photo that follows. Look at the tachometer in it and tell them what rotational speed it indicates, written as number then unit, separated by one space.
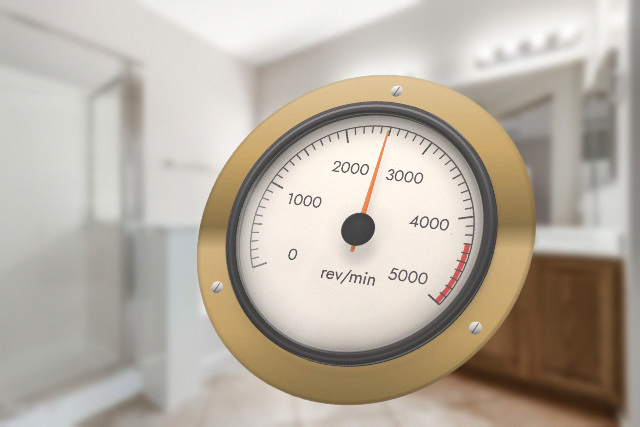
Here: 2500 rpm
